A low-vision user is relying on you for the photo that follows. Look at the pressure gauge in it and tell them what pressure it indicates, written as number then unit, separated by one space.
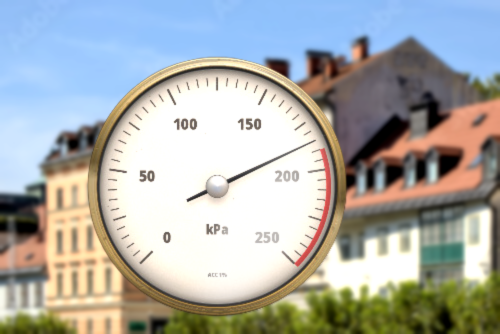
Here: 185 kPa
